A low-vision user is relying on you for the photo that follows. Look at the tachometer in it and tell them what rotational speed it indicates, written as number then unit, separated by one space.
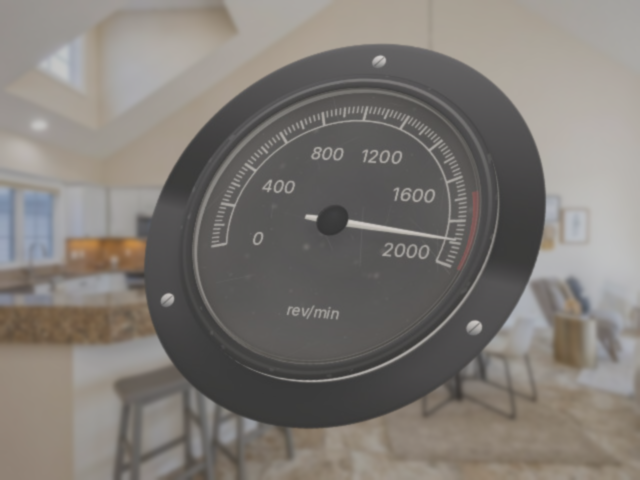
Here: 1900 rpm
